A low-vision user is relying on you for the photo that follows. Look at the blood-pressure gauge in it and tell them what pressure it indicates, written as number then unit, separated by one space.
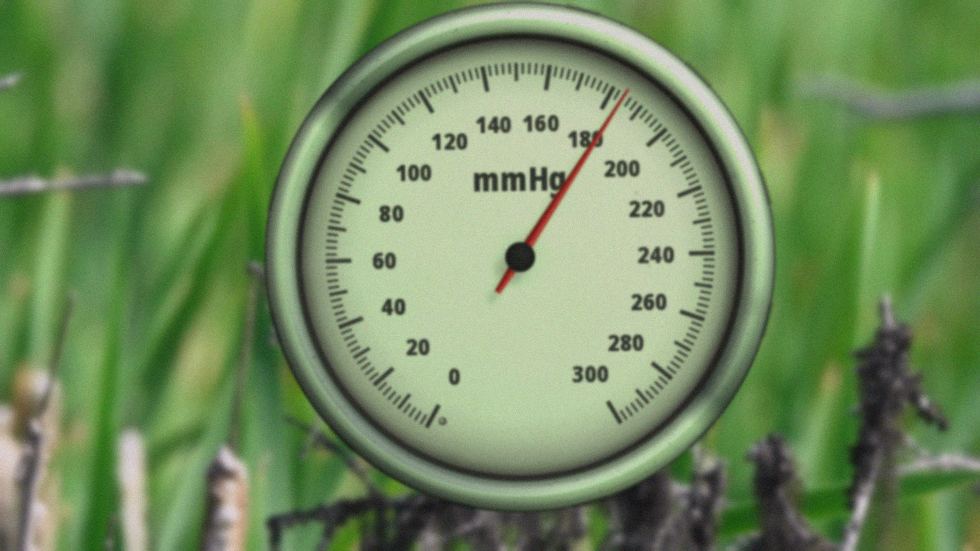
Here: 184 mmHg
